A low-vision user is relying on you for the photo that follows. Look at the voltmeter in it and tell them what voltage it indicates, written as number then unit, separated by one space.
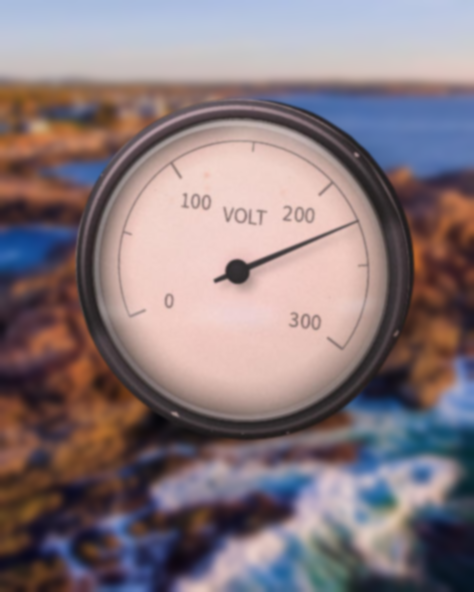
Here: 225 V
